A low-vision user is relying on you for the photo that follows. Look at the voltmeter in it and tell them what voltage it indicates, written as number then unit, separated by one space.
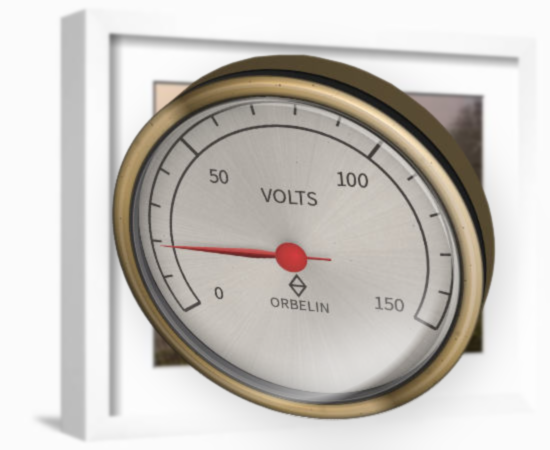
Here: 20 V
